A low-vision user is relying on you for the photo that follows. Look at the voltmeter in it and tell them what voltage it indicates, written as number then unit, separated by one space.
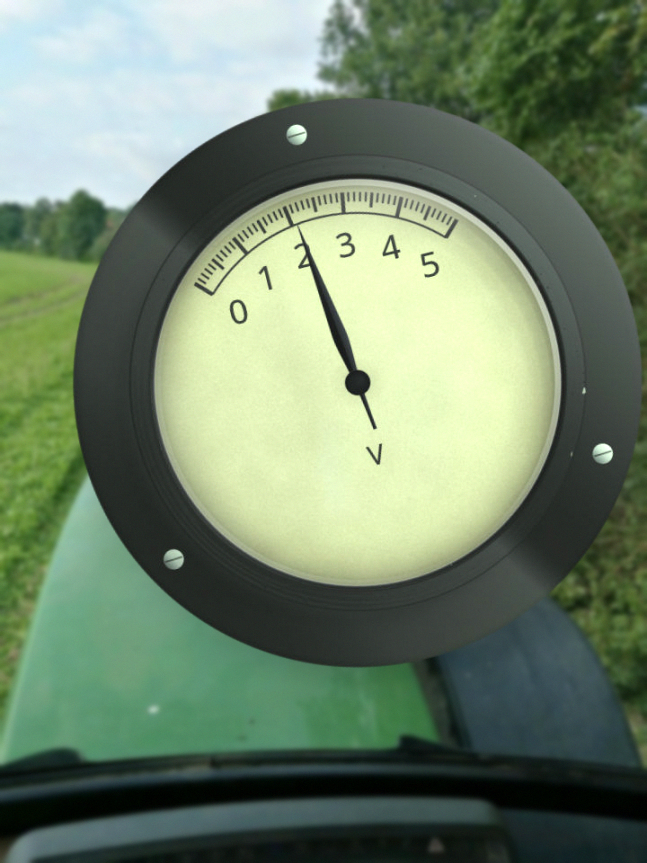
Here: 2.1 V
